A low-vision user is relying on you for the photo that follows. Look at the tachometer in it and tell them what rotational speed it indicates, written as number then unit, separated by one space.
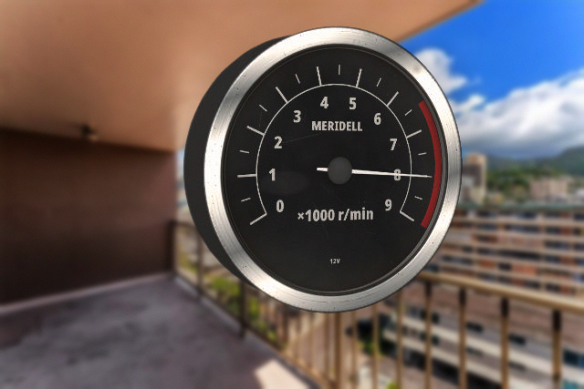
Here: 8000 rpm
